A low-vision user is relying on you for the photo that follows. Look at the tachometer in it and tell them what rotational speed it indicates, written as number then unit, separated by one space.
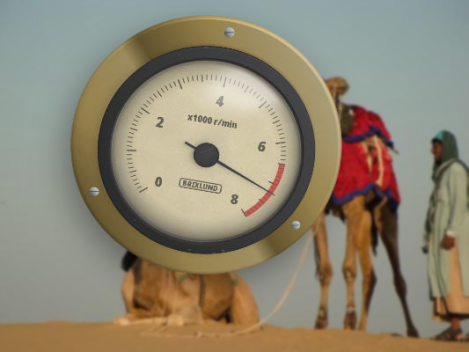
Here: 7200 rpm
